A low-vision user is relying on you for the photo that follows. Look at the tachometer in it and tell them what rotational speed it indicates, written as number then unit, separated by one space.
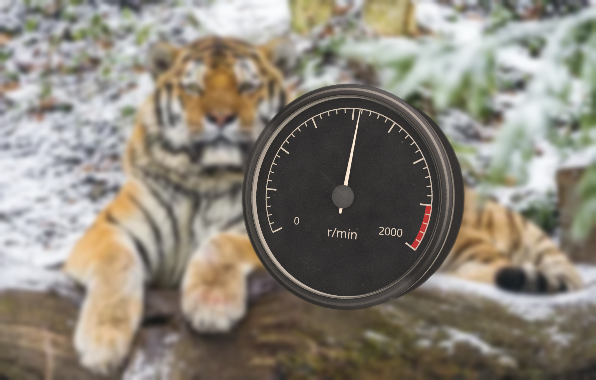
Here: 1050 rpm
